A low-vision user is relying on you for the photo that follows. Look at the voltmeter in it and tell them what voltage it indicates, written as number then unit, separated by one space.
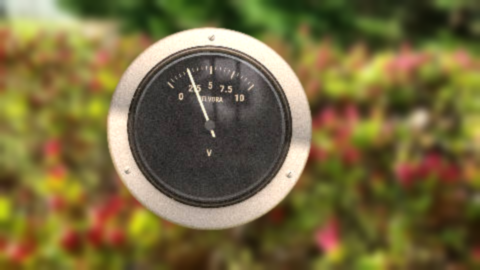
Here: 2.5 V
